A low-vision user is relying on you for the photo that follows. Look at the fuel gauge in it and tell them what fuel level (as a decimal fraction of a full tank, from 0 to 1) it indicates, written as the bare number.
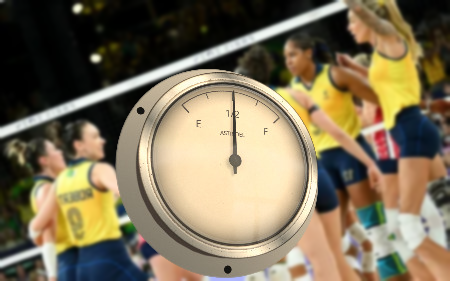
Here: 0.5
